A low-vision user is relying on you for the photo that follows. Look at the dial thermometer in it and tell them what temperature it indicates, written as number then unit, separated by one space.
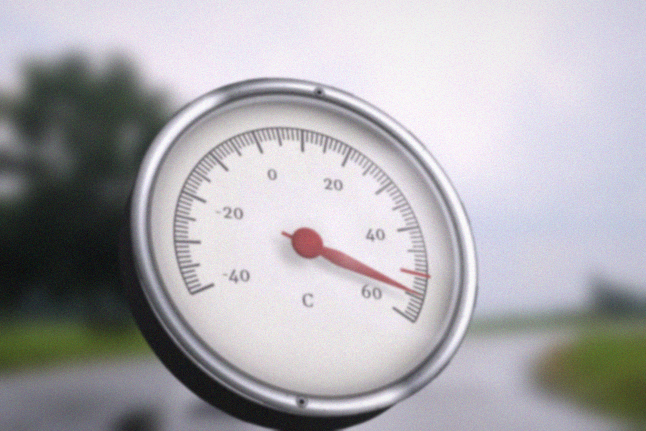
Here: 55 °C
